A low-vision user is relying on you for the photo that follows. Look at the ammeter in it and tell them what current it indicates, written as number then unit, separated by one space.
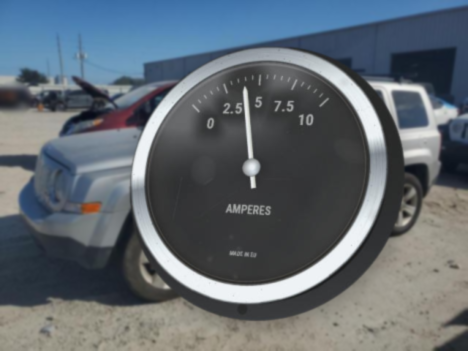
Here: 4 A
